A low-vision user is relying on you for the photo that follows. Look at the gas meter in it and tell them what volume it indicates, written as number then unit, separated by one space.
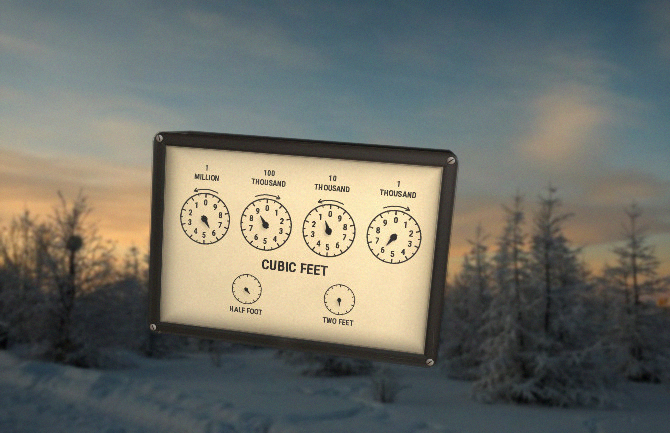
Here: 590600 ft³
